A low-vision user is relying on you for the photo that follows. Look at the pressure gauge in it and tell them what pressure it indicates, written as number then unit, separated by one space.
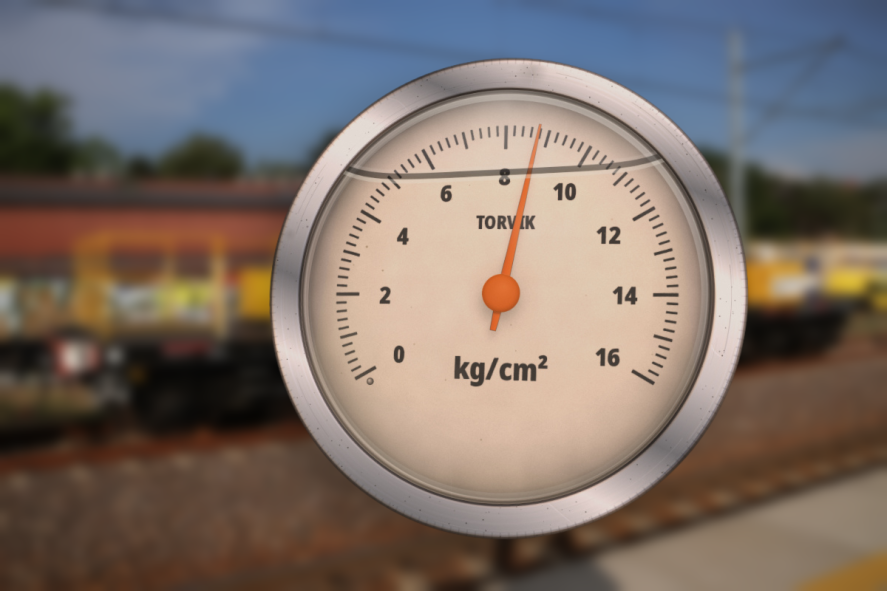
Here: 8.8 kg/cm²
